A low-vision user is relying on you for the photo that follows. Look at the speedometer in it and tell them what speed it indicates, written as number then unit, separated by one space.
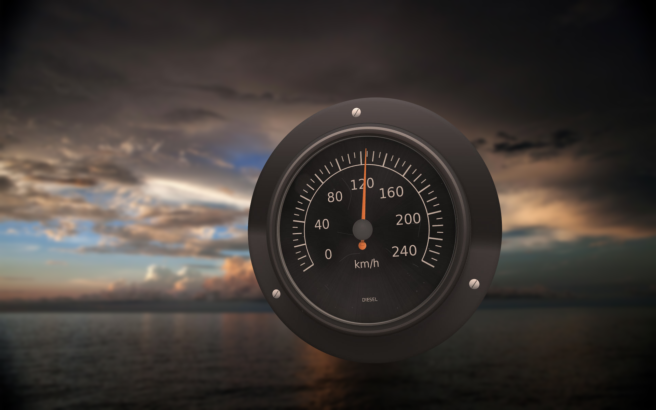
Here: 125 km/h
